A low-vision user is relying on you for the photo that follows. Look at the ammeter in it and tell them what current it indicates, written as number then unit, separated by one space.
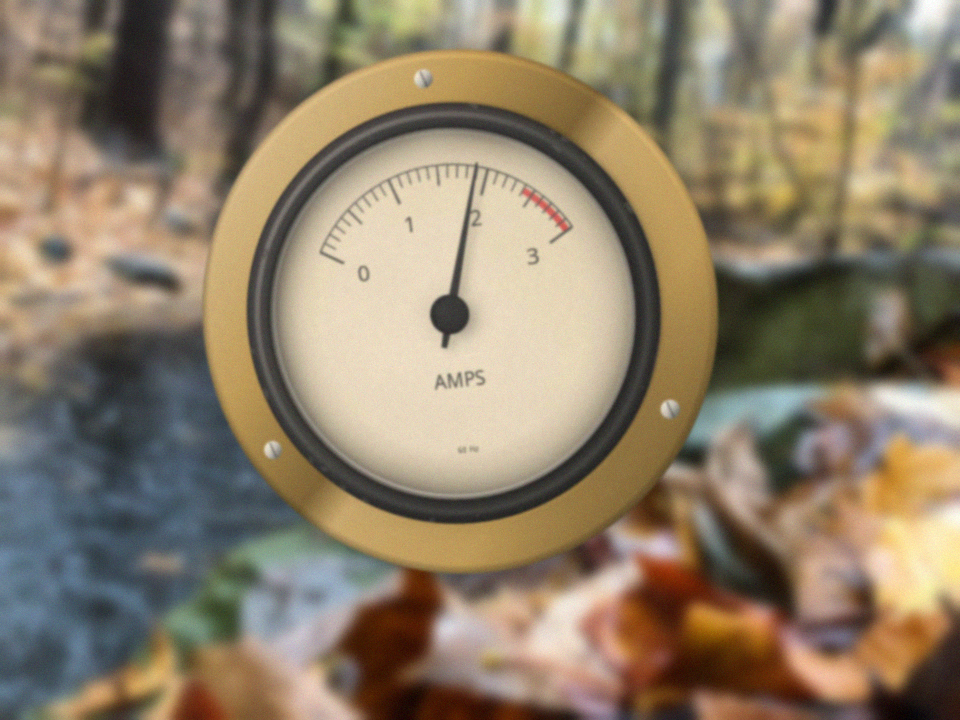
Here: 1.9 A
